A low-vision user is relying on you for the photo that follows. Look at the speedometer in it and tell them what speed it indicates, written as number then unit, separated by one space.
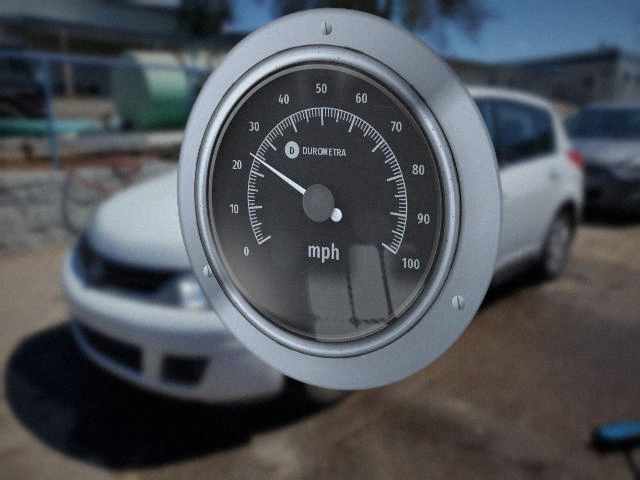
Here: 25 mph
